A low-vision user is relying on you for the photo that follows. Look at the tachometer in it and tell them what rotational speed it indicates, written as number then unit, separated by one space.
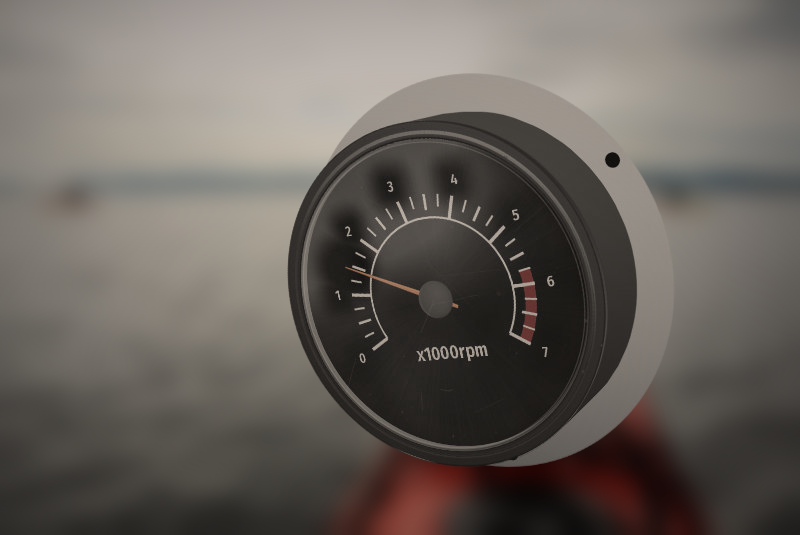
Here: 1500 rpm
